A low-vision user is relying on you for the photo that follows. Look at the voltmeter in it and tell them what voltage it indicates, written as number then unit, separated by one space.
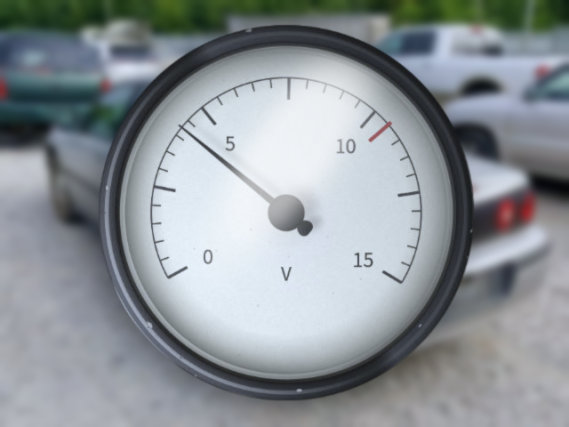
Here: 4.25 V
